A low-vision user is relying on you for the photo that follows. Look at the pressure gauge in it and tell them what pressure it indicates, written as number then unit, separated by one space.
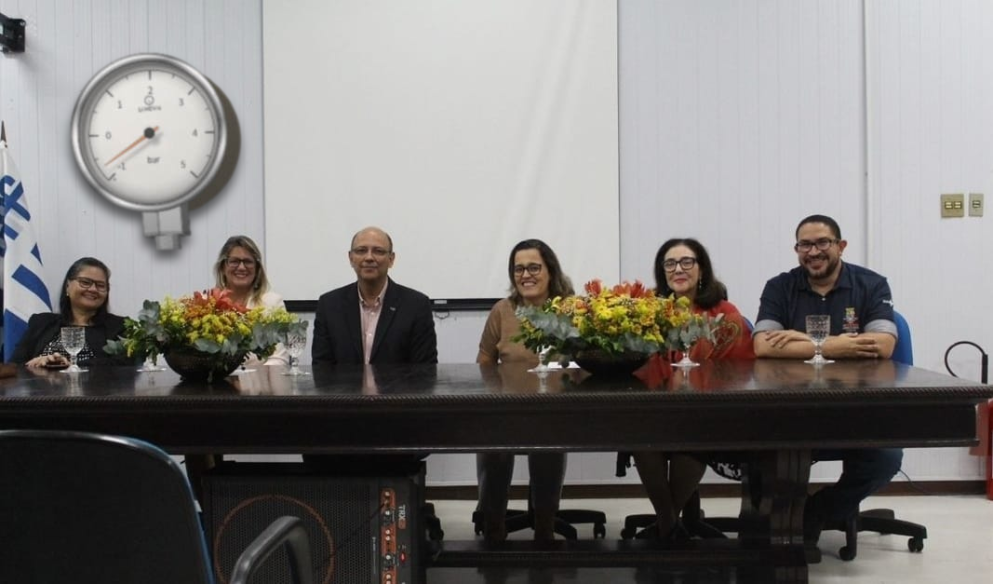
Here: -0.75 bar
